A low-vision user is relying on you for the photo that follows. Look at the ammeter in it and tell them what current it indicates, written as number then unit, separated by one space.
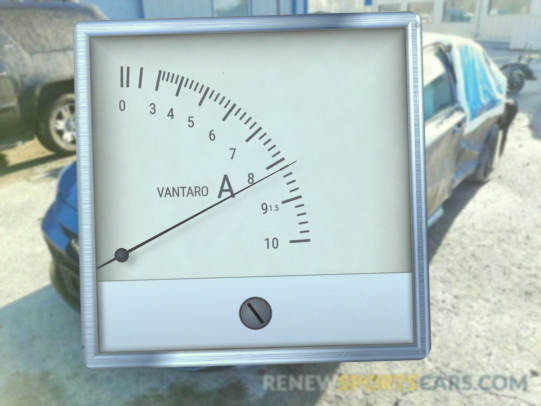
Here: 8.2 A
